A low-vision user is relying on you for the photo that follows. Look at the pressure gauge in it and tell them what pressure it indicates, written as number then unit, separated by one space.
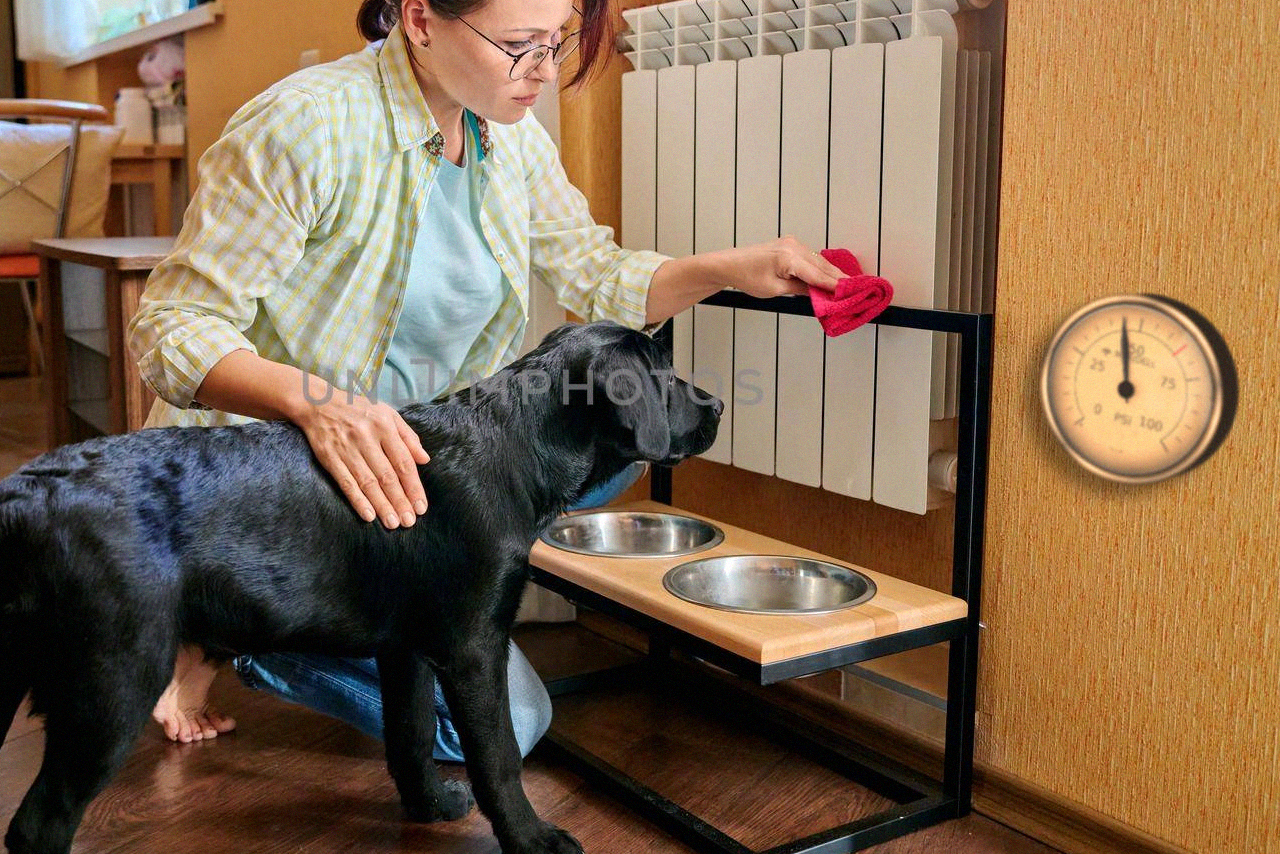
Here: 45 psi
